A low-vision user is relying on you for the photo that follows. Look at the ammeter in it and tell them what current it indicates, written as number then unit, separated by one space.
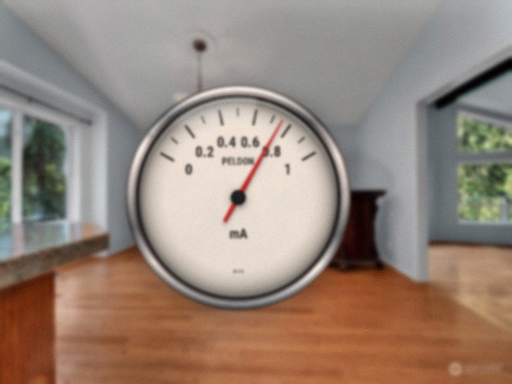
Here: 0.75 mA
